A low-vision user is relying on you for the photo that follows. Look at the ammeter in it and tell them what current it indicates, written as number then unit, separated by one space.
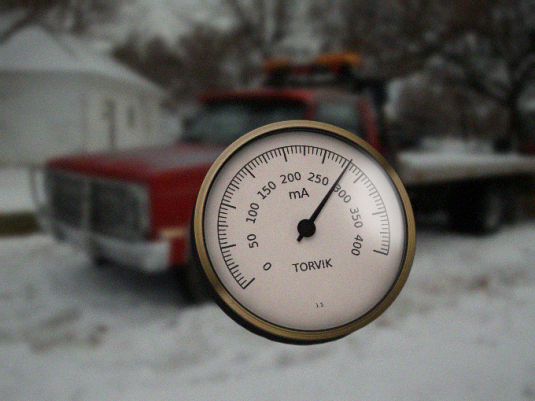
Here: 280 mA
